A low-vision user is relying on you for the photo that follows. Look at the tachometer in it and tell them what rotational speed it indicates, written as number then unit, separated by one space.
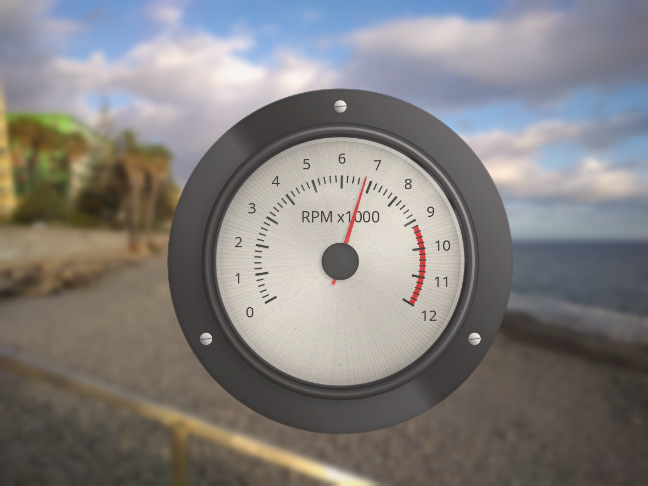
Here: 6800 rpm
